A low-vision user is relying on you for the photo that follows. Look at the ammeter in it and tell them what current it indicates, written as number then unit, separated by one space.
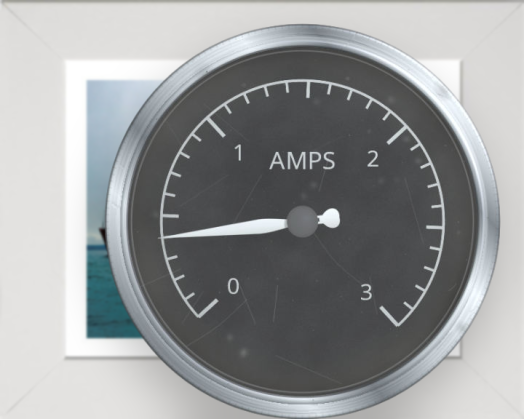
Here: 0.4 A
